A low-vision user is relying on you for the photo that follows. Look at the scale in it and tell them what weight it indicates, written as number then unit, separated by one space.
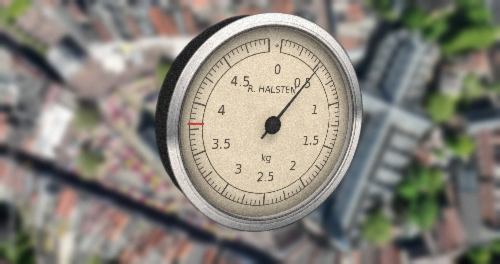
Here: 0.5 kg
